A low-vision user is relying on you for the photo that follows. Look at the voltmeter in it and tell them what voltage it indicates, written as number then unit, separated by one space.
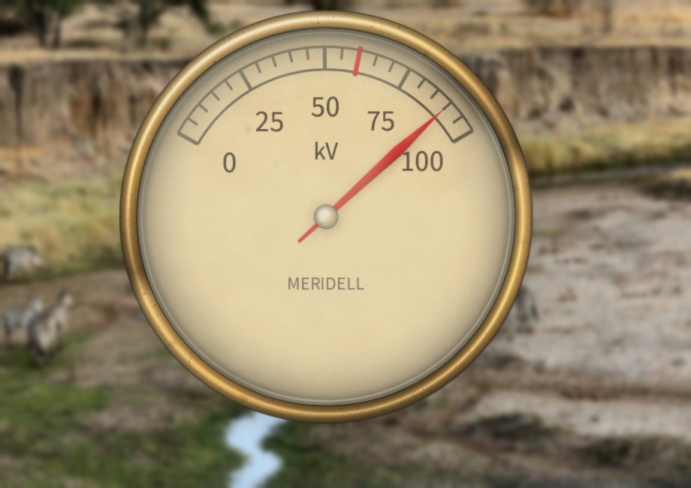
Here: 90 kV
